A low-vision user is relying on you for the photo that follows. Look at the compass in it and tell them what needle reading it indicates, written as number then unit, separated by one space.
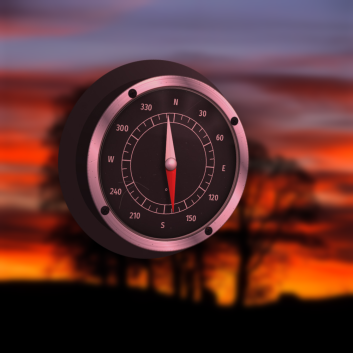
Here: 170 °
